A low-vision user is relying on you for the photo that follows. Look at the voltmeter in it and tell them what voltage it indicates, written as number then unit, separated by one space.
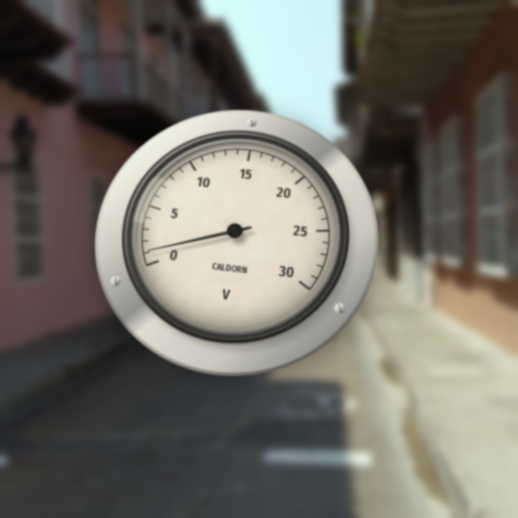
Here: 1 V
